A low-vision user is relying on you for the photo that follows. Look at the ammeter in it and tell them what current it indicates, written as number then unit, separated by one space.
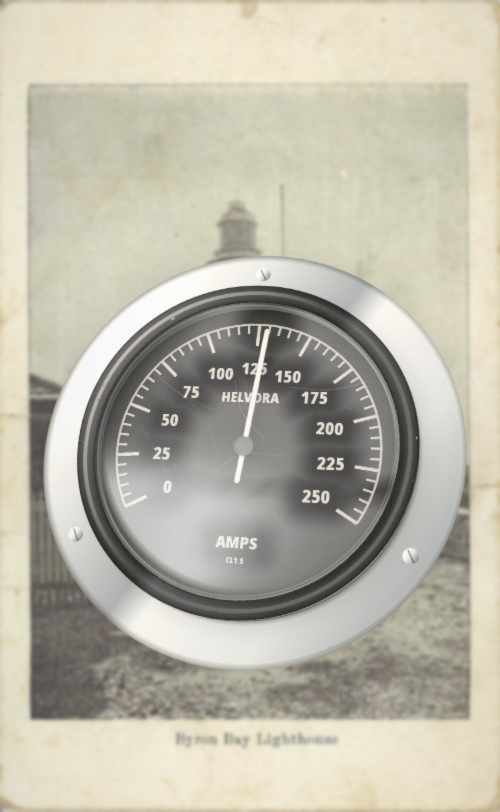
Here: 130 A
